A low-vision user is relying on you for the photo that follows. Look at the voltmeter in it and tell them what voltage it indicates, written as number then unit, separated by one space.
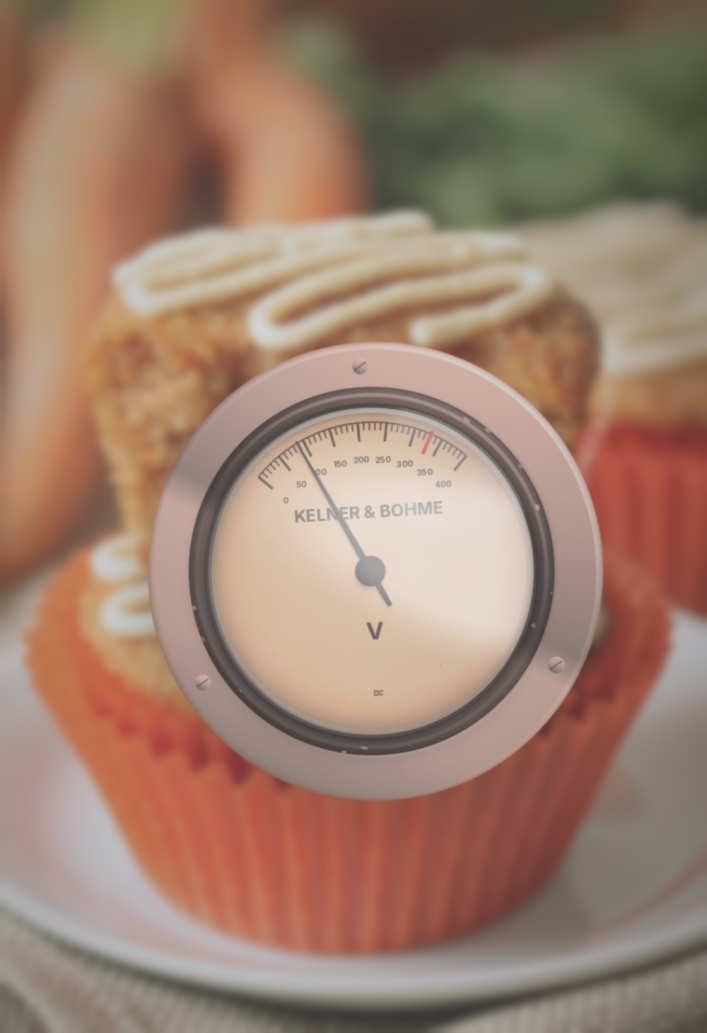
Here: 90 V
